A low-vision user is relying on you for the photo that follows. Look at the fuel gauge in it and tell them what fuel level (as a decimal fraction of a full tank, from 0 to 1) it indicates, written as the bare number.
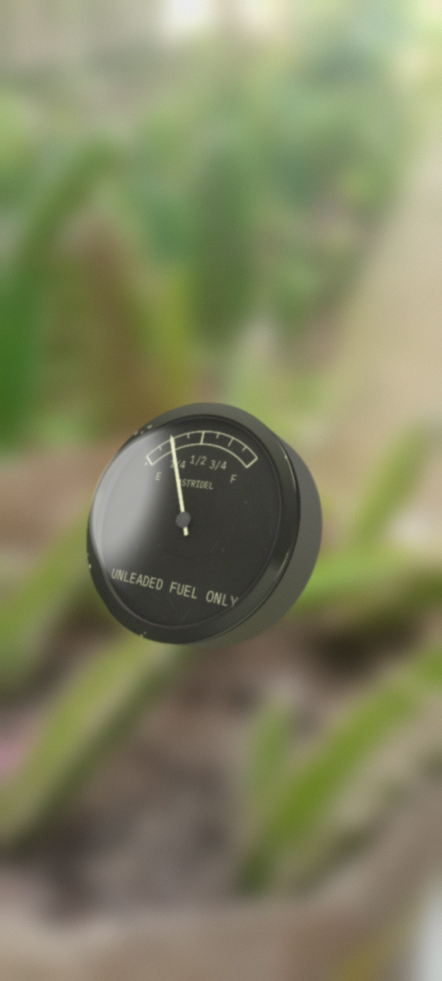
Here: 0.25
